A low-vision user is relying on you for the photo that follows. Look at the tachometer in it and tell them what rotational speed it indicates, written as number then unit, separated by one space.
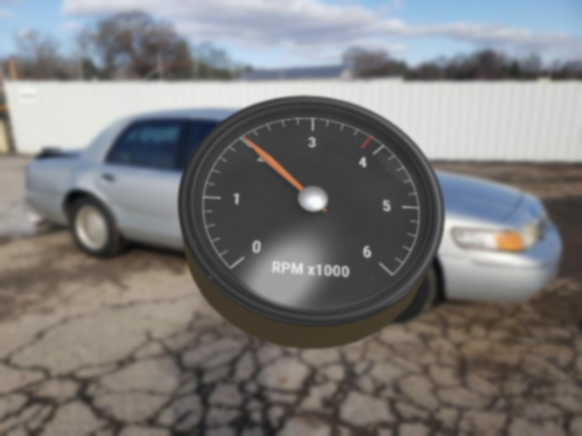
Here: 2000 rpm
